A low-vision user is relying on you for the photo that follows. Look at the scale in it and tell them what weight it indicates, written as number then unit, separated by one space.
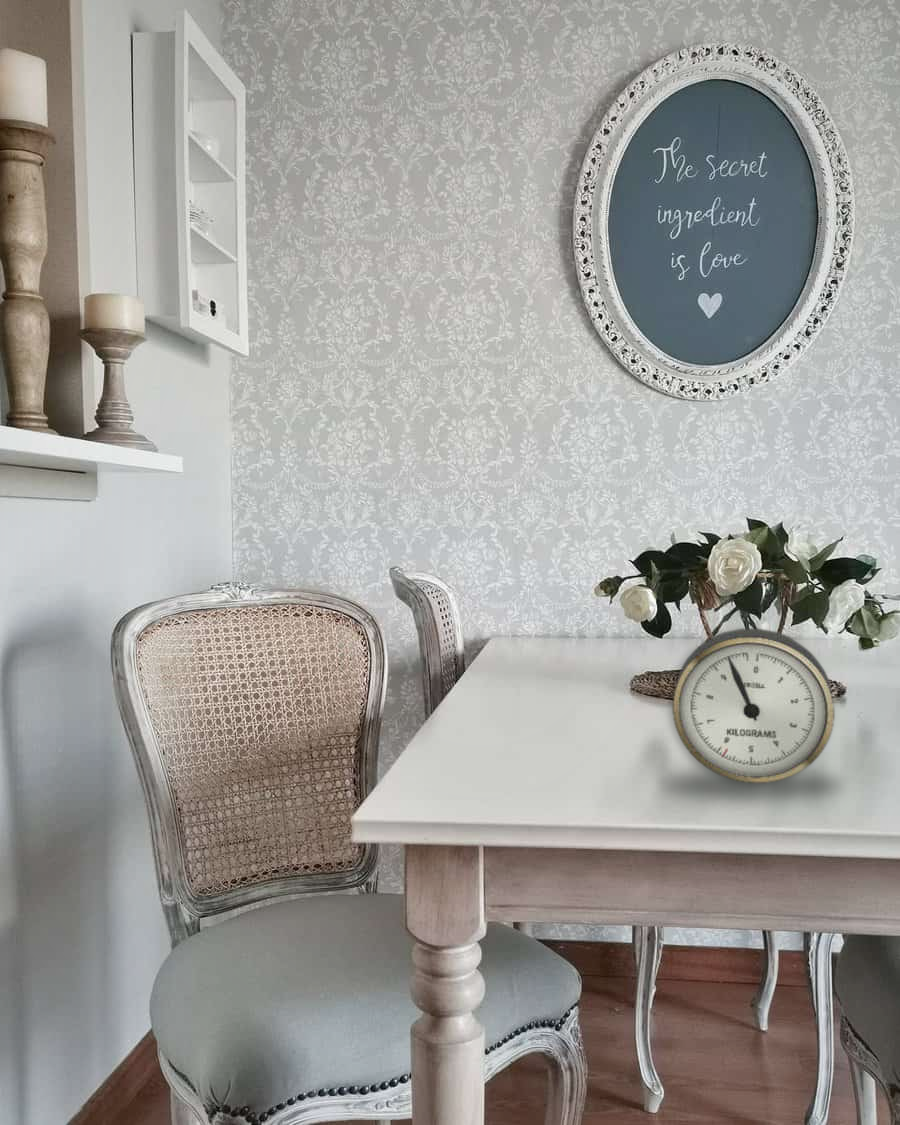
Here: 9.5 kg
